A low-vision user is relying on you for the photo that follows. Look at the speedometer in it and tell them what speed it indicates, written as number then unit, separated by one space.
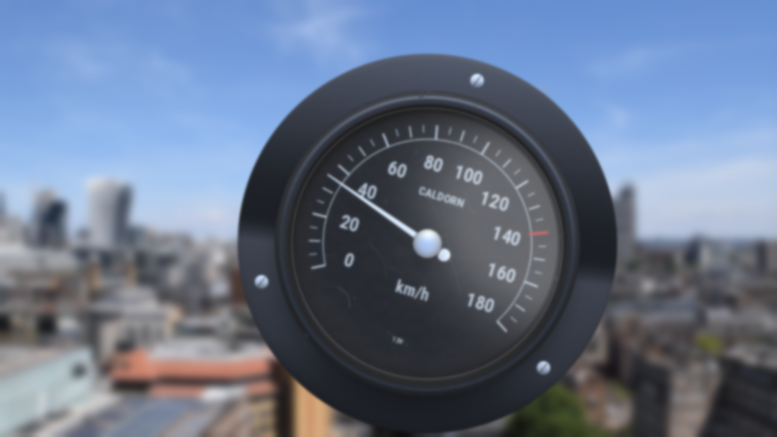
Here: 35 km/h
